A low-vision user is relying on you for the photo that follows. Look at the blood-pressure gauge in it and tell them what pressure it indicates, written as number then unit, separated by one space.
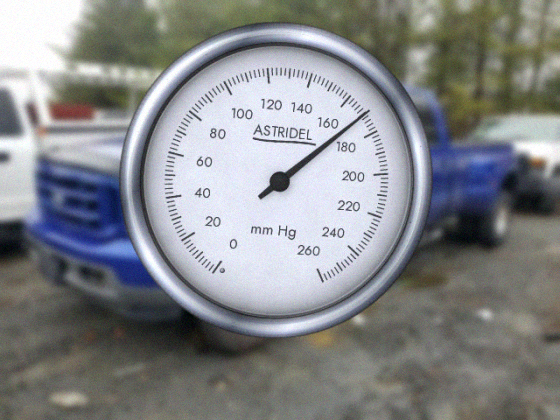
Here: 170 mmHg
